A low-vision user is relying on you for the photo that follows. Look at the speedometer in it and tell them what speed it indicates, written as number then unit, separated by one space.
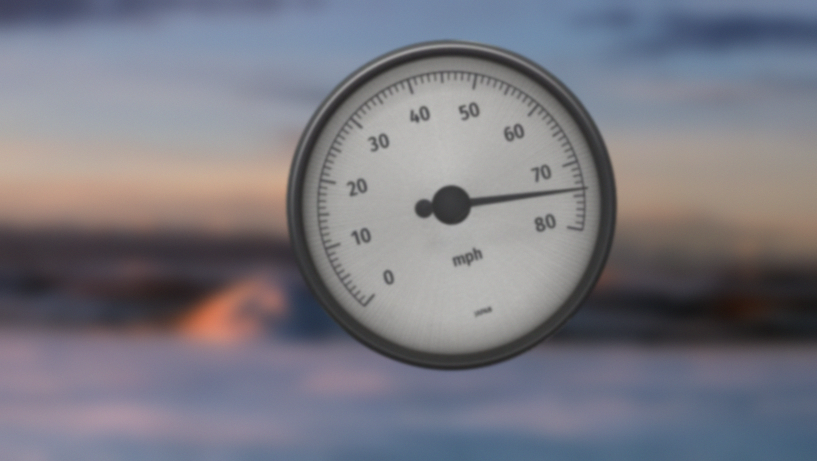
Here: 74 mph
